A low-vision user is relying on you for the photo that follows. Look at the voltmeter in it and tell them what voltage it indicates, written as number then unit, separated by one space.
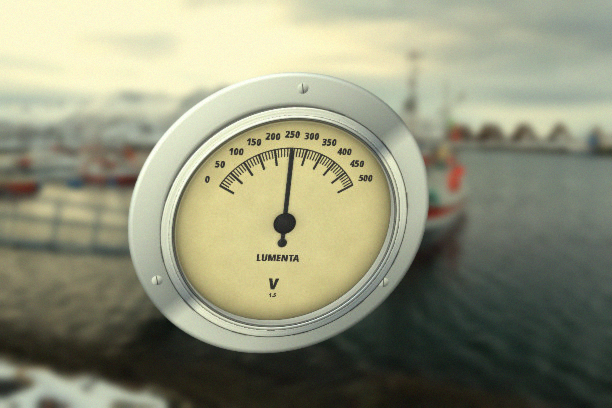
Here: 250 V
